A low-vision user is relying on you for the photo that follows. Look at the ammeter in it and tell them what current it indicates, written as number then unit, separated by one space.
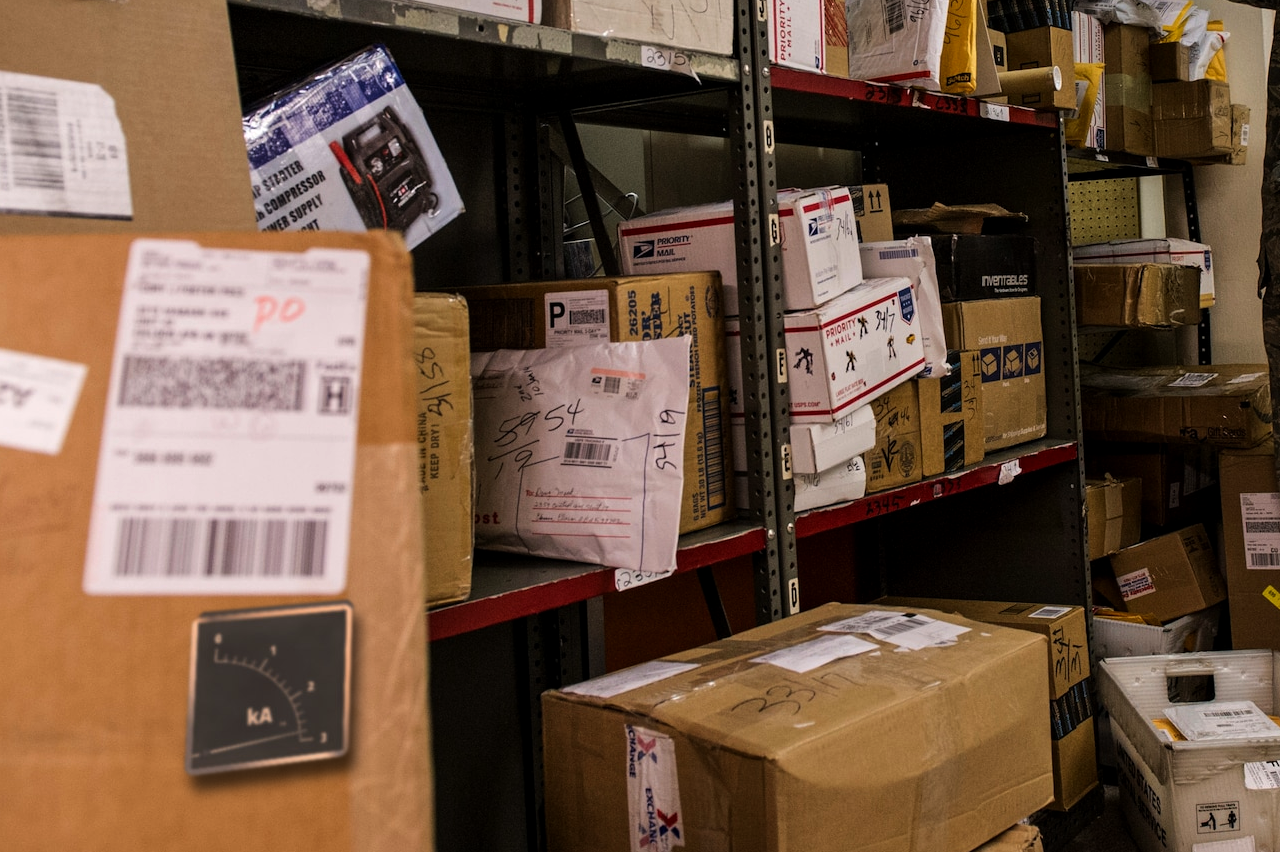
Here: 2.8 kA
